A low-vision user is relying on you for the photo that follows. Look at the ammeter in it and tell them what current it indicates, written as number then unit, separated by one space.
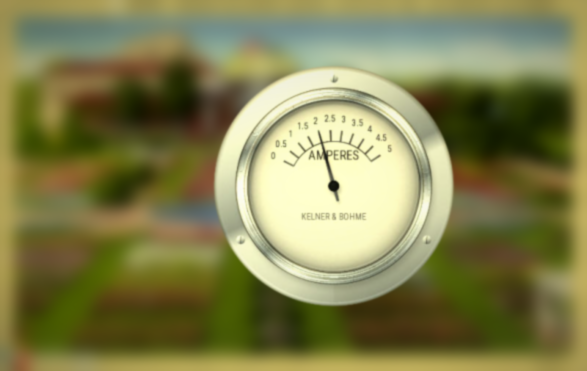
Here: 2 A
